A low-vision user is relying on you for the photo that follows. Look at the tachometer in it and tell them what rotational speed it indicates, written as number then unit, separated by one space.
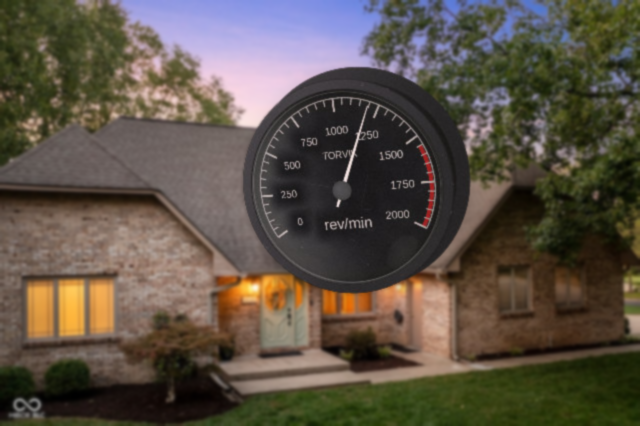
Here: 1200 rpm
